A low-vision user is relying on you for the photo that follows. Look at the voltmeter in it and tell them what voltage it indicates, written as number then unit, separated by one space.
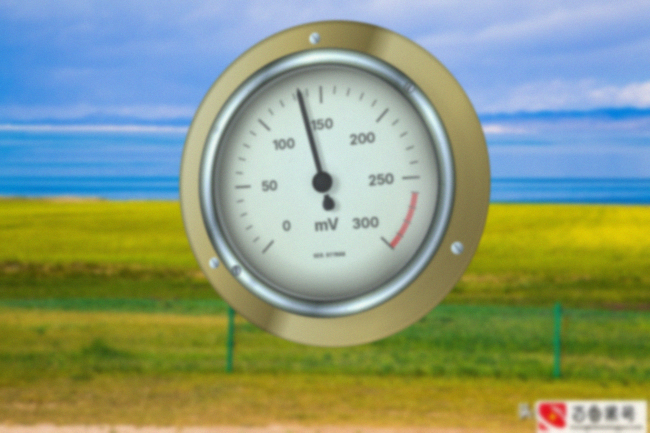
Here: 135 mV
